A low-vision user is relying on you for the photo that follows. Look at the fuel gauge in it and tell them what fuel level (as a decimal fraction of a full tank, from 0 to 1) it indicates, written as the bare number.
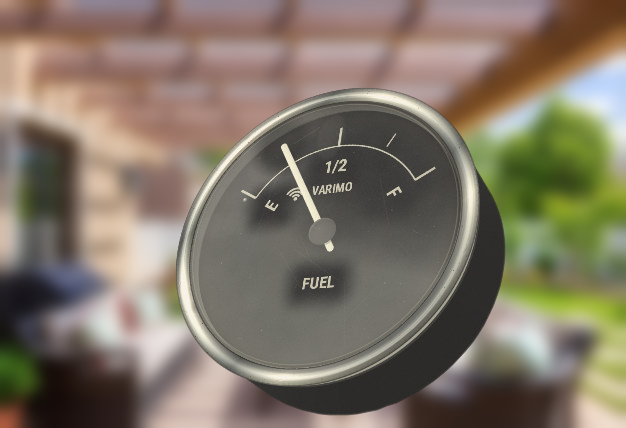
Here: 0.25
